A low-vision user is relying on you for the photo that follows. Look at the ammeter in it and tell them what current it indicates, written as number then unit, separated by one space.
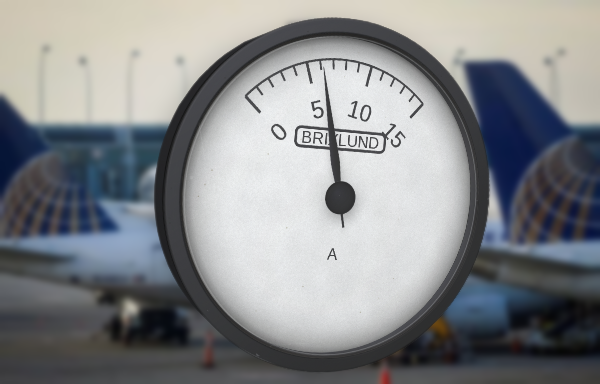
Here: 6 A
